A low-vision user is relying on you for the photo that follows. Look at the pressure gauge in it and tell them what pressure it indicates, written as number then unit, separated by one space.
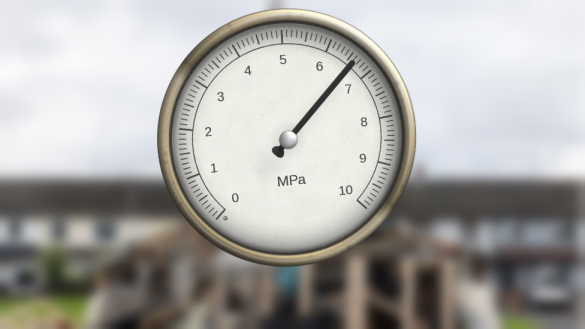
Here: 6.6 MPa
